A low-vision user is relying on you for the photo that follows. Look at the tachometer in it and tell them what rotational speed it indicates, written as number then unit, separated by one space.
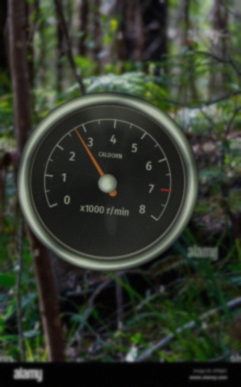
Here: 2750 rpm
